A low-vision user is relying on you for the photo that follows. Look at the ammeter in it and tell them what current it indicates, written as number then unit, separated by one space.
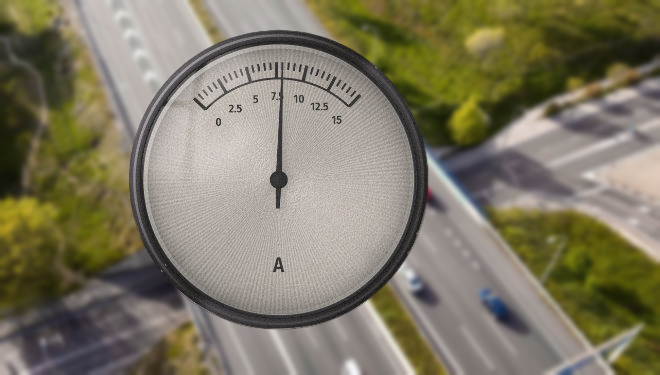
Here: 8 A
